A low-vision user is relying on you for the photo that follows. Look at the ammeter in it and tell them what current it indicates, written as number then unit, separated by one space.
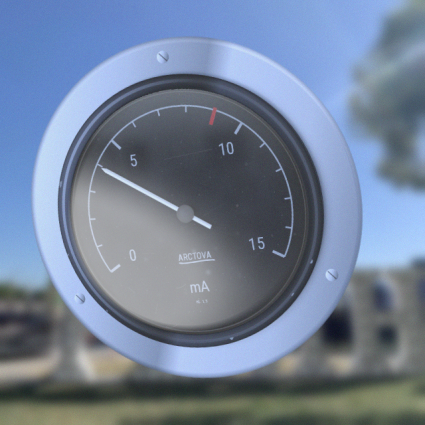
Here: 4 mA
